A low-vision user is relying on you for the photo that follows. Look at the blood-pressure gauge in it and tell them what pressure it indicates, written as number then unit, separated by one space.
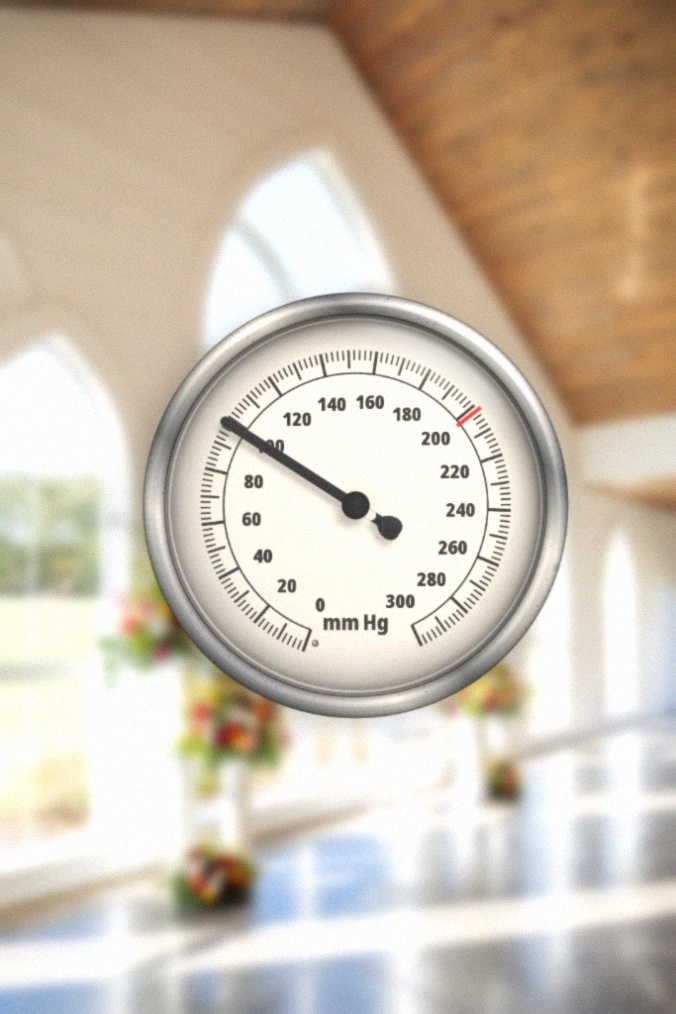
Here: 98 mmHg
